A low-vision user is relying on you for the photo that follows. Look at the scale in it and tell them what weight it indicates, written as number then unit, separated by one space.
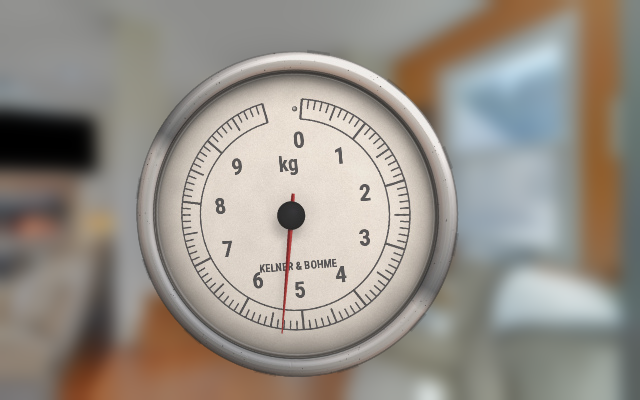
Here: 5.3 kg
